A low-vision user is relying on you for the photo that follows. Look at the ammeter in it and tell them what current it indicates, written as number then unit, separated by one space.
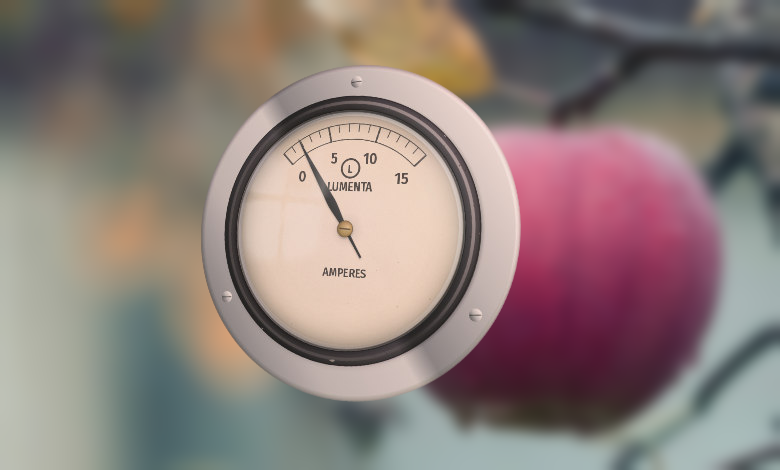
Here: 2 A
